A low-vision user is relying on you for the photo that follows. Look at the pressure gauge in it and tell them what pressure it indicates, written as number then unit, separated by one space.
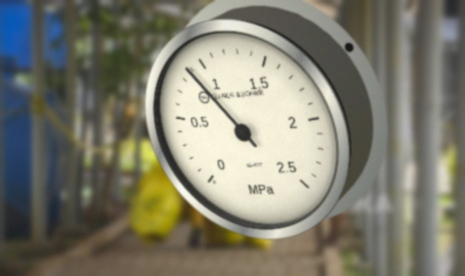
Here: 0.9 MPa
